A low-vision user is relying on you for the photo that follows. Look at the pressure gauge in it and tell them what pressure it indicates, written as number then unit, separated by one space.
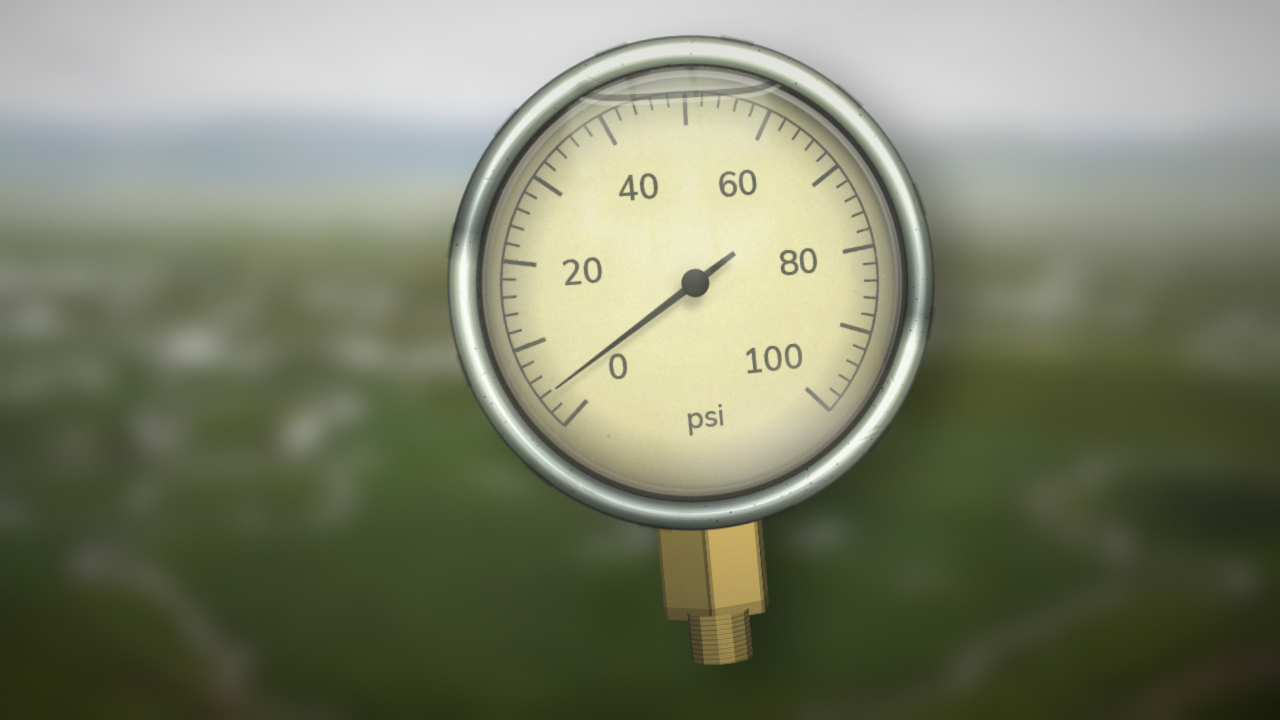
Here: 4 psi
